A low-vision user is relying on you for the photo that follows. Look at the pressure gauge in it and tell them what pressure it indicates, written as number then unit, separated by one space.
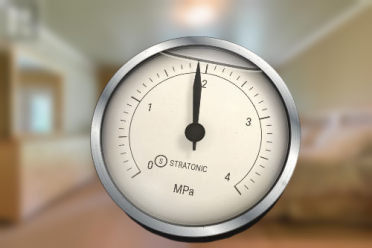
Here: 1.9 MPa
